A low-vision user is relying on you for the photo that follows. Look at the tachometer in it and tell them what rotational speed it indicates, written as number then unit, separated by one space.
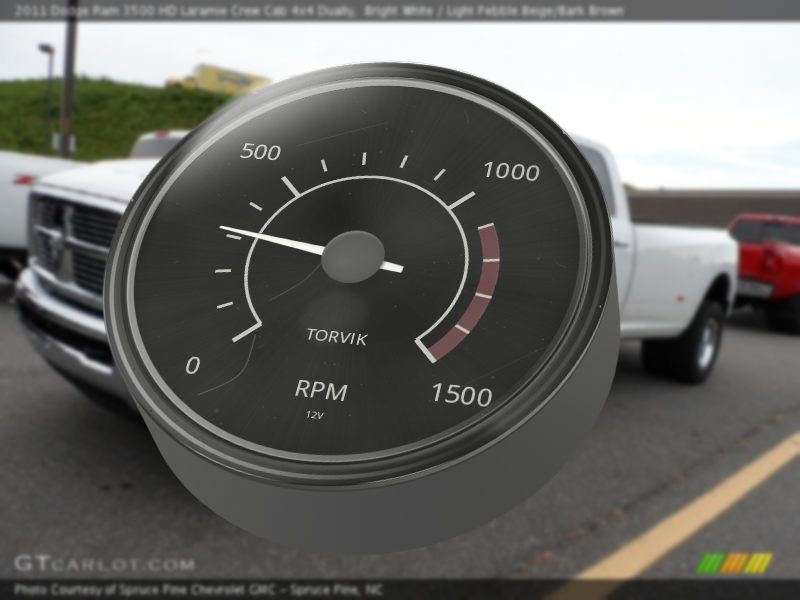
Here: 300 rpm
